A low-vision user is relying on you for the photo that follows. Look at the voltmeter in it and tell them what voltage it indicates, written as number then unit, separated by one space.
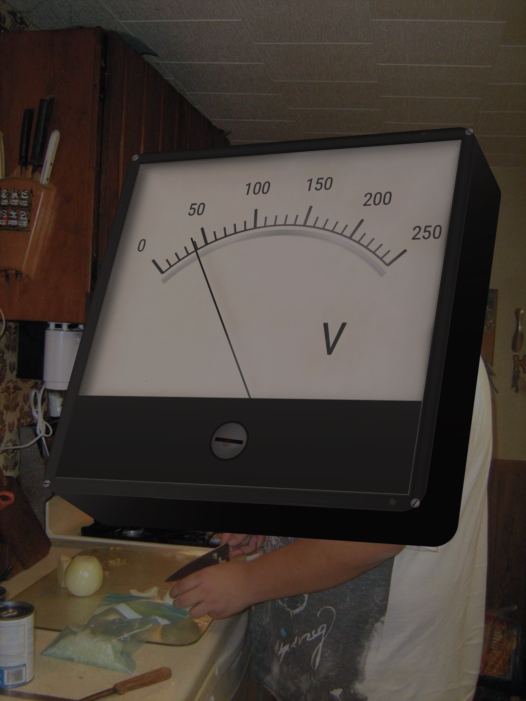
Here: 40 V
